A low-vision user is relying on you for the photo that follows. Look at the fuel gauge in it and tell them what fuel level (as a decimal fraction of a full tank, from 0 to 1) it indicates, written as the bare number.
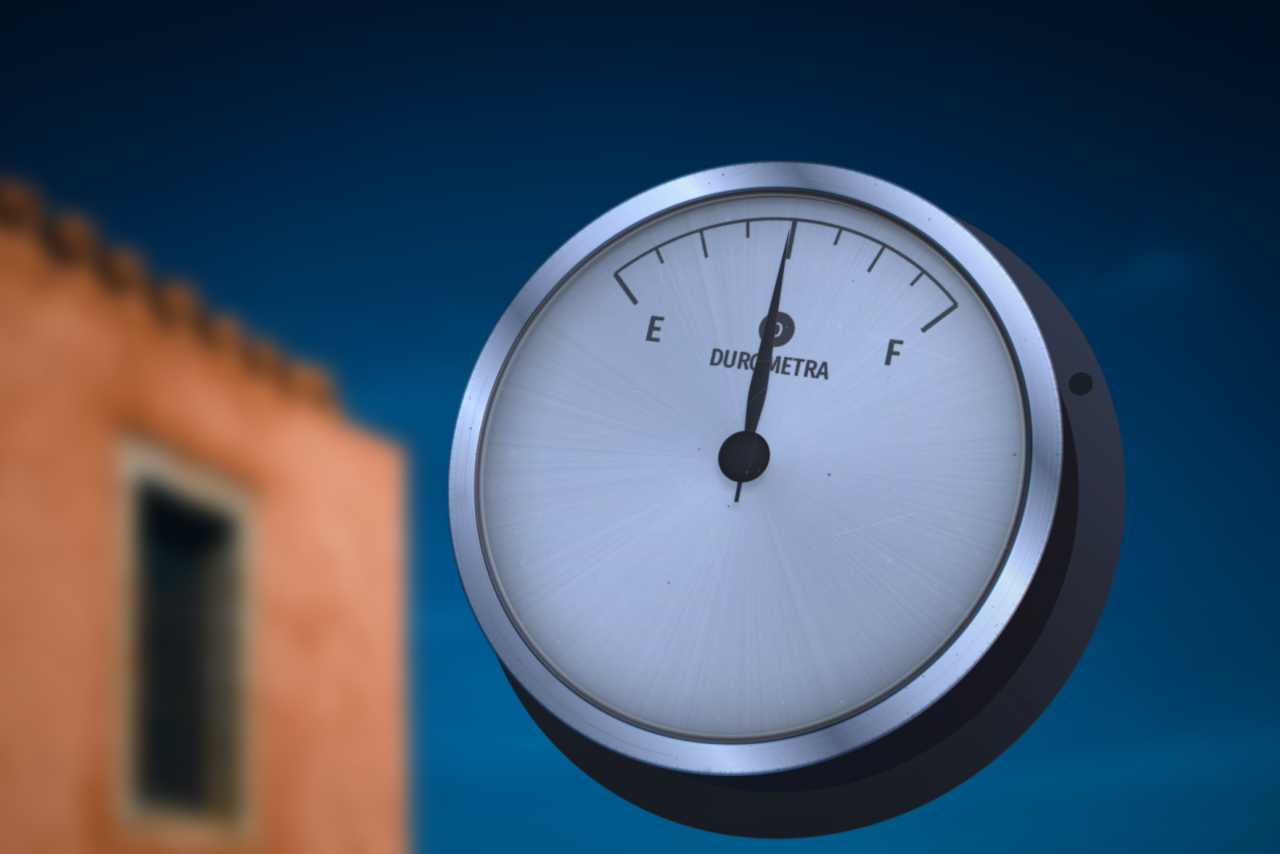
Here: 0.5
